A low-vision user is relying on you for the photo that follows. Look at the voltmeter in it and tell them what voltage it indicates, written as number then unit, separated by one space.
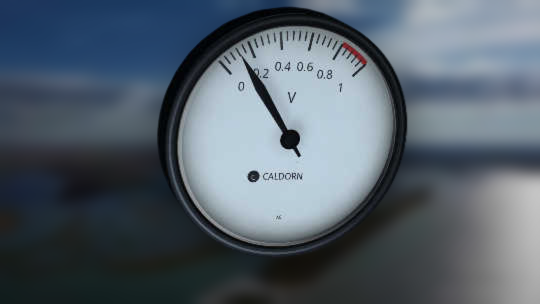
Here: 0.12 V
